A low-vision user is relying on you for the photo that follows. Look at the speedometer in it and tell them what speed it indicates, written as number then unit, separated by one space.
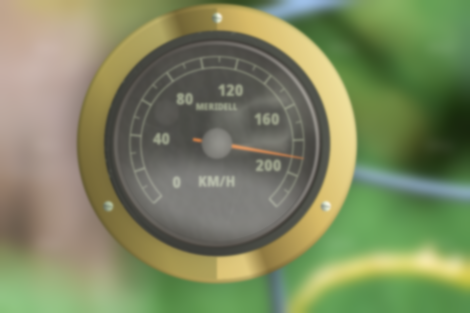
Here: 190 km/h
